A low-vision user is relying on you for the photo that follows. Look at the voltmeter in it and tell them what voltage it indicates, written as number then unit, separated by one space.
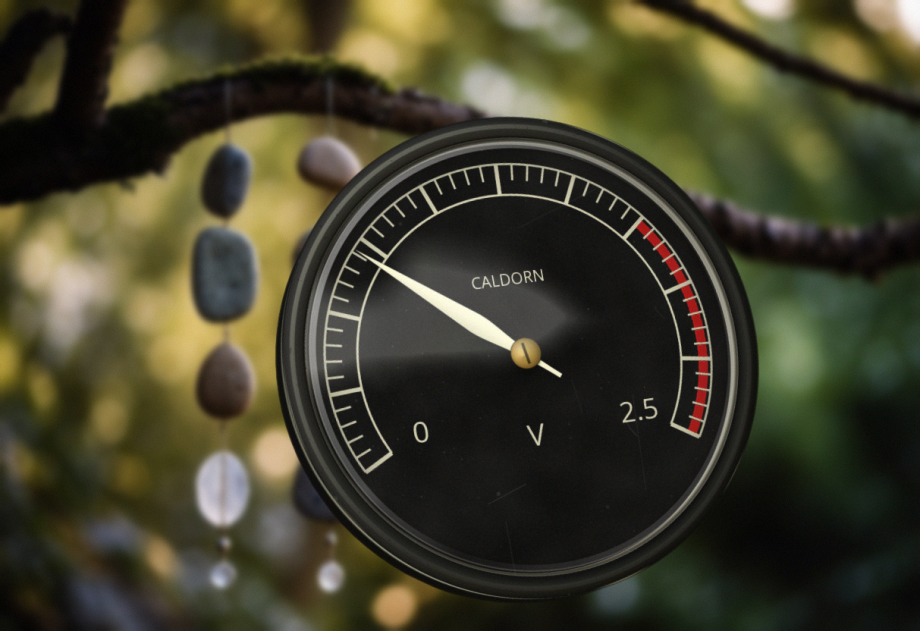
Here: 0.7 V
